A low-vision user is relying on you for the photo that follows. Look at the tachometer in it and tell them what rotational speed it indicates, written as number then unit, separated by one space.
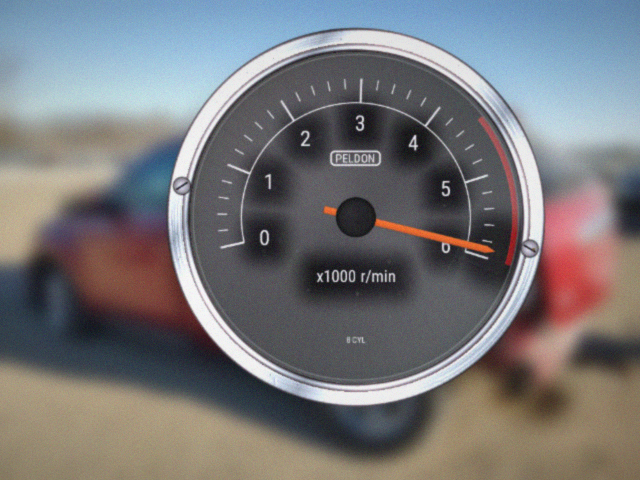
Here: 5900 rpm
